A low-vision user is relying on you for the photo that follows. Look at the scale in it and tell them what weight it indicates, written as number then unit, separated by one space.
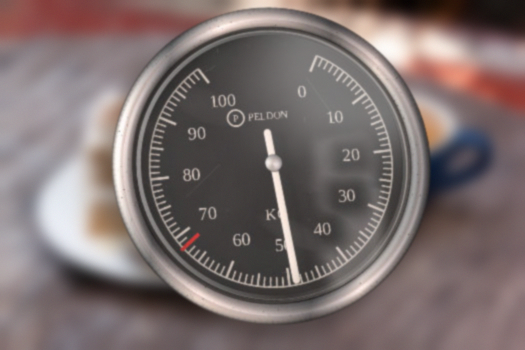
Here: 49 kg
